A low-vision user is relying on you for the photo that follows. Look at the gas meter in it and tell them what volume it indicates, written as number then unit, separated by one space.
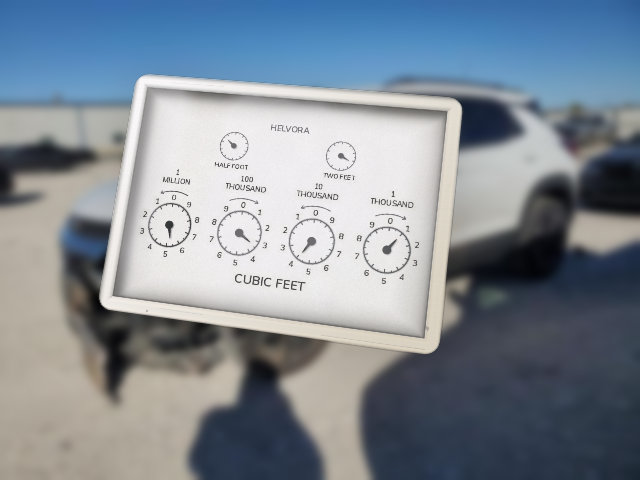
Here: 534100 ft³
